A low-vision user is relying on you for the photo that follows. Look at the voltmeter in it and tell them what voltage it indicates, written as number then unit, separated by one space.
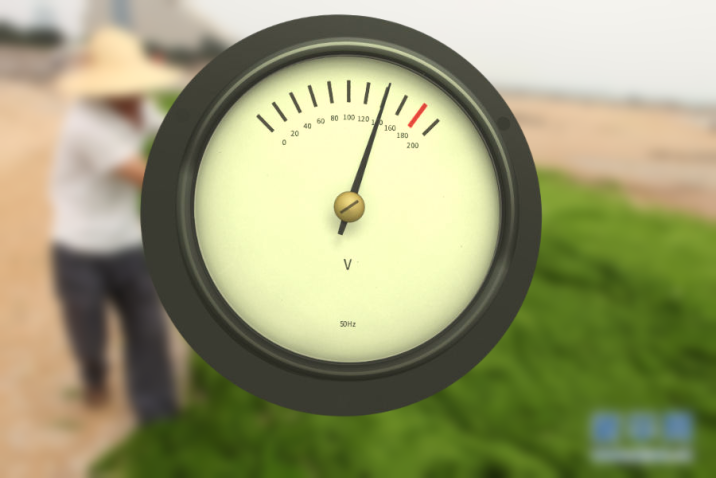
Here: 140 V
